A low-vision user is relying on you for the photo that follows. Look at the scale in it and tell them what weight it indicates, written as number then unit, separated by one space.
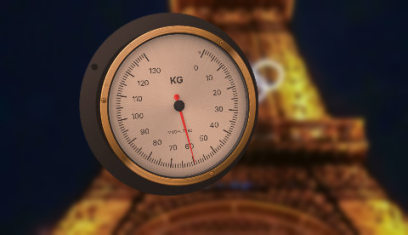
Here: 60 kg
